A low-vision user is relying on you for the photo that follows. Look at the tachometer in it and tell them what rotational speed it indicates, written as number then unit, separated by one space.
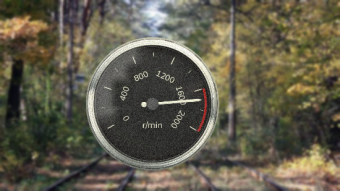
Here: 1700 rpm
